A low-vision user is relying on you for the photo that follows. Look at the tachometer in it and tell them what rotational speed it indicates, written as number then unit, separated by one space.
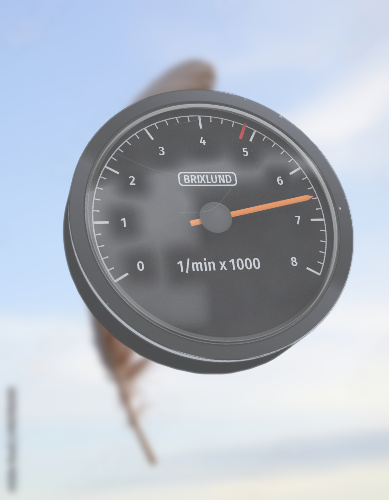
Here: 6600 rpm
